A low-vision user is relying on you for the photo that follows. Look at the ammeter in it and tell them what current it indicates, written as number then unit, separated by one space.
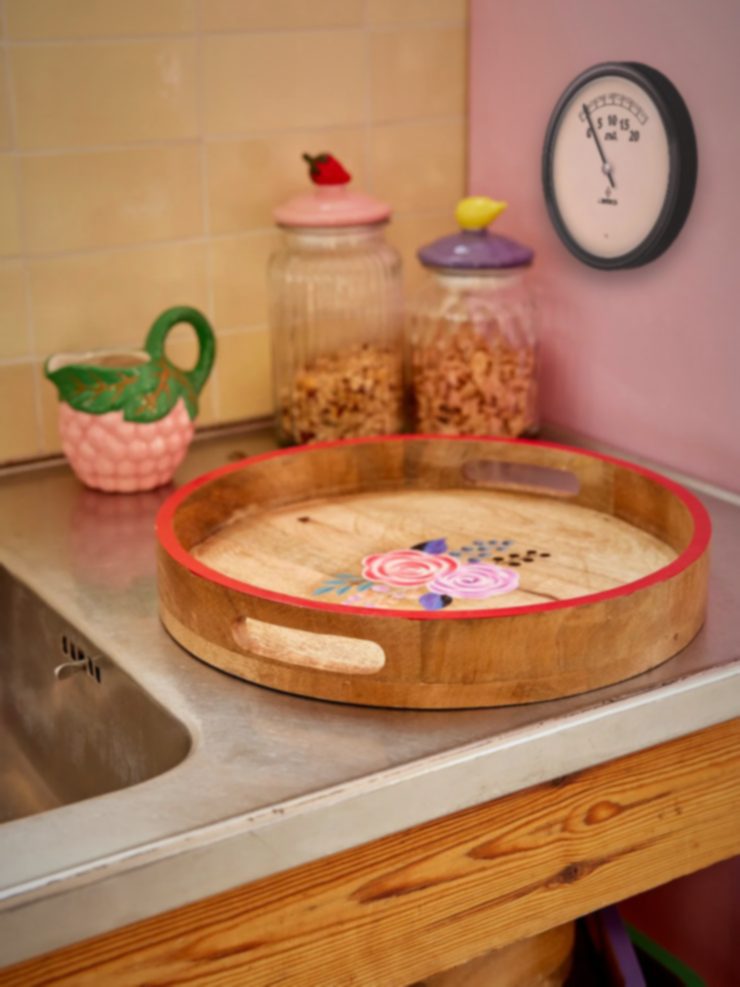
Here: 2.5 mA
